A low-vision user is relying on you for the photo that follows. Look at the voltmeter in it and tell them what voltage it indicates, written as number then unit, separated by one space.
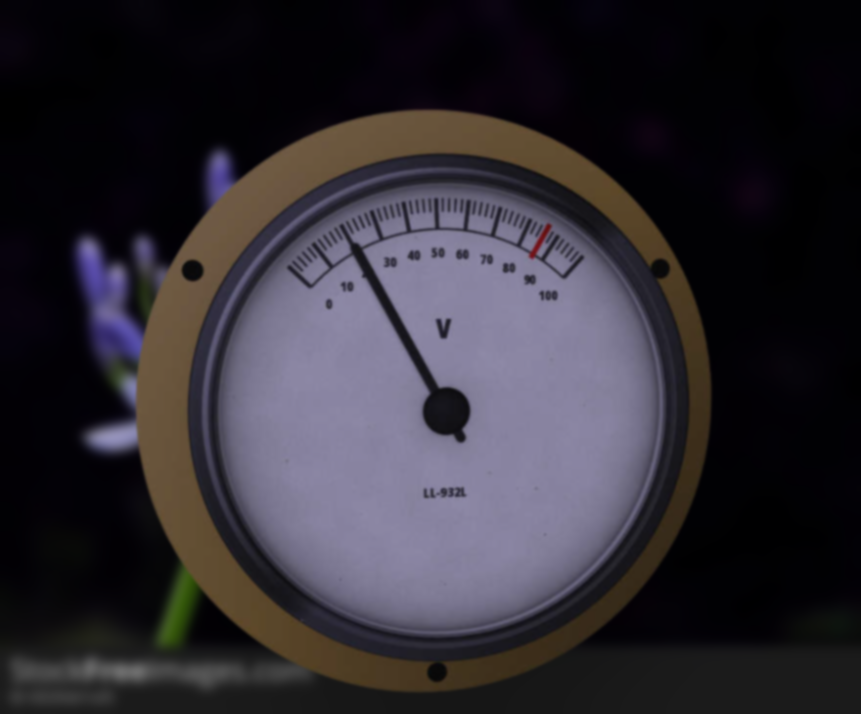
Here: 20 V
